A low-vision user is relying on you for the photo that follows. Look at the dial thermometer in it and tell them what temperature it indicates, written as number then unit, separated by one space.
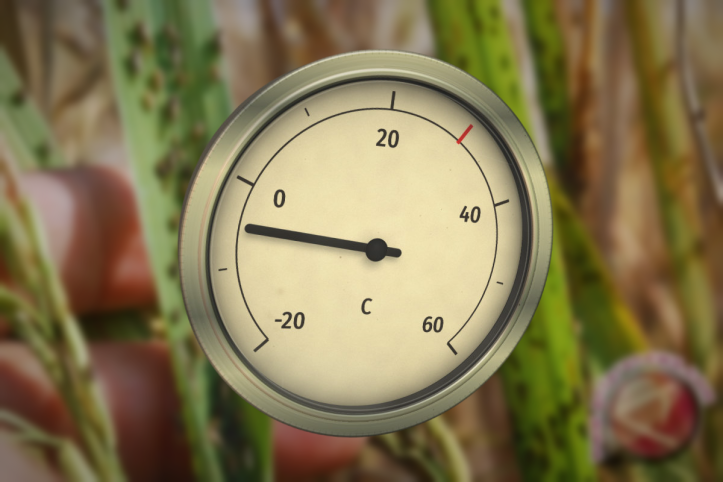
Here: -5 °C
